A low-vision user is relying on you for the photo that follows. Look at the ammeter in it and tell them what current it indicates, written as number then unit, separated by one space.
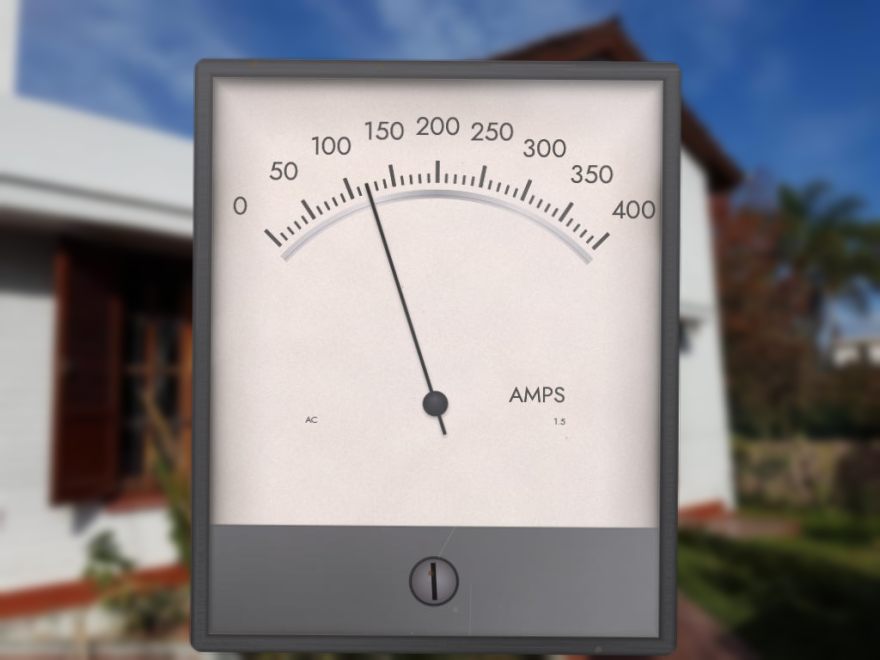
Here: 120 A
